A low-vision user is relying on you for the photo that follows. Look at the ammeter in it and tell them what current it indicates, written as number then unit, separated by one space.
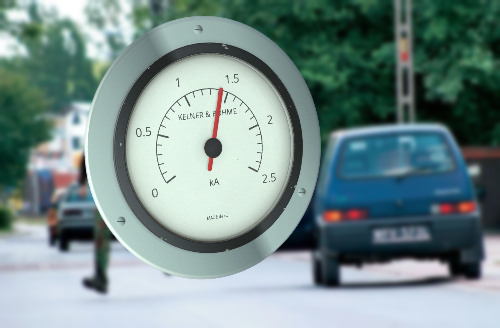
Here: 1.4 kA
